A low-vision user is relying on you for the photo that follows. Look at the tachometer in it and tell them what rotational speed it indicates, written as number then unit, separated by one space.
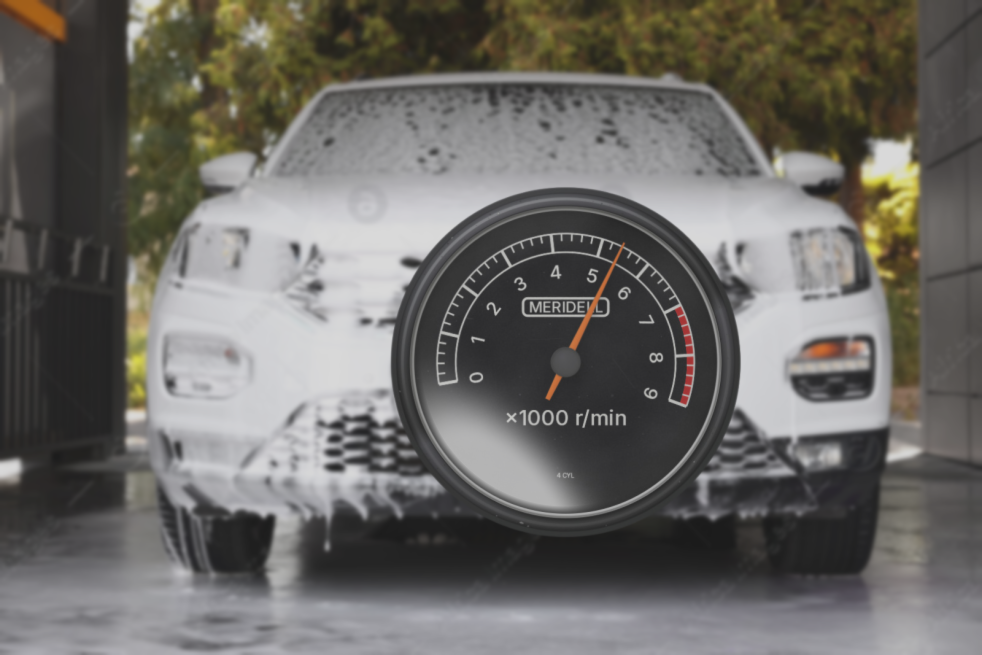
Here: 5400 rpm
